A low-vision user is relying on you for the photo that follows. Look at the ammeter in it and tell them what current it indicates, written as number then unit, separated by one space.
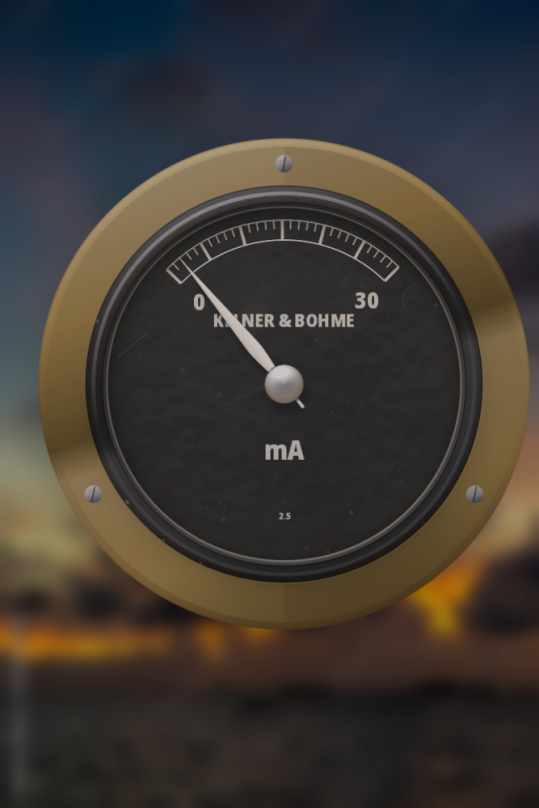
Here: 2 mA
